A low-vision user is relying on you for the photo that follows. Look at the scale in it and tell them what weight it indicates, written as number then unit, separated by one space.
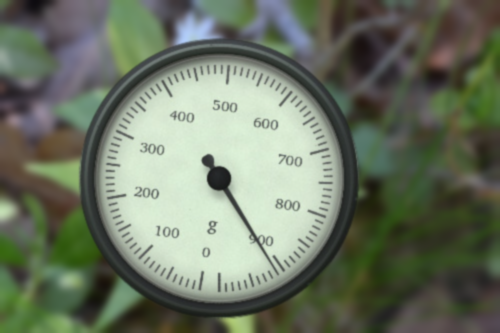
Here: 910 g
